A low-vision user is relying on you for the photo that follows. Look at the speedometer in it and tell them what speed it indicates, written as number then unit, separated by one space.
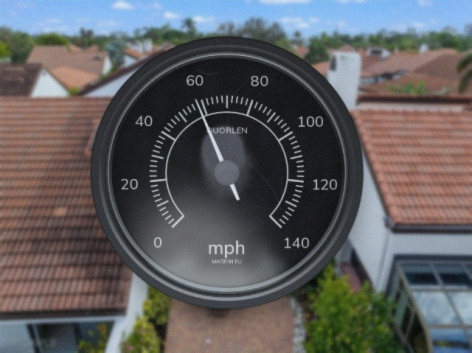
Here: 58 mph
